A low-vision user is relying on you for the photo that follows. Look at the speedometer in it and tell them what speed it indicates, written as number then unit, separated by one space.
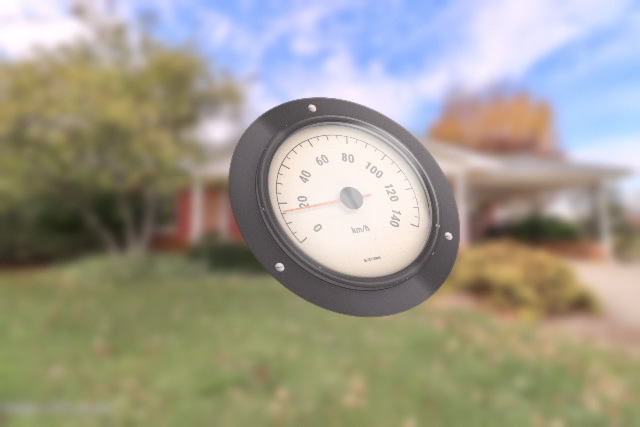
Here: 15 km/h
